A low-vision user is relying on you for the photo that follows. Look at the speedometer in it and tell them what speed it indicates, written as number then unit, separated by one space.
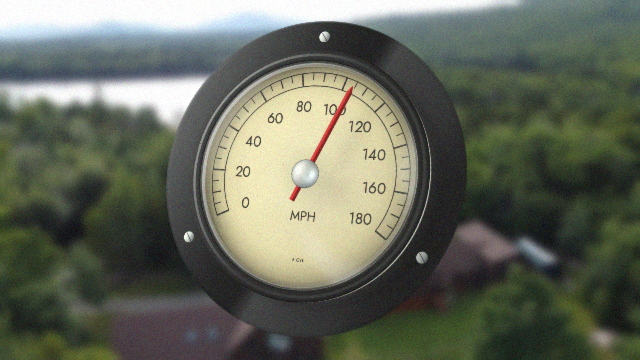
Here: 105 mph
